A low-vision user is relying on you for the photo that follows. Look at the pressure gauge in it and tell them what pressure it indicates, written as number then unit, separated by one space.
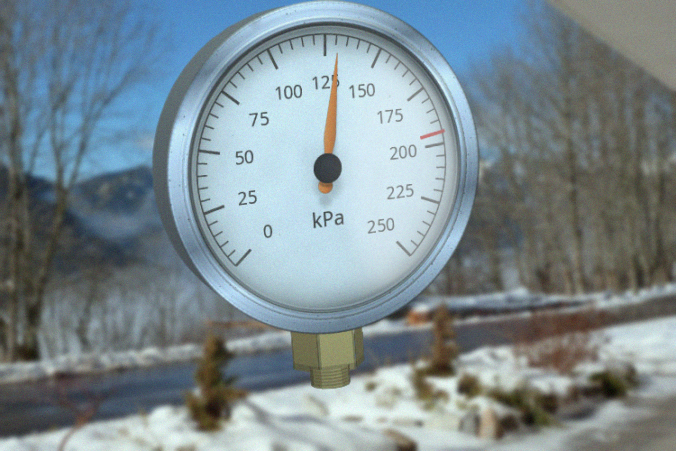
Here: 130 kPa
